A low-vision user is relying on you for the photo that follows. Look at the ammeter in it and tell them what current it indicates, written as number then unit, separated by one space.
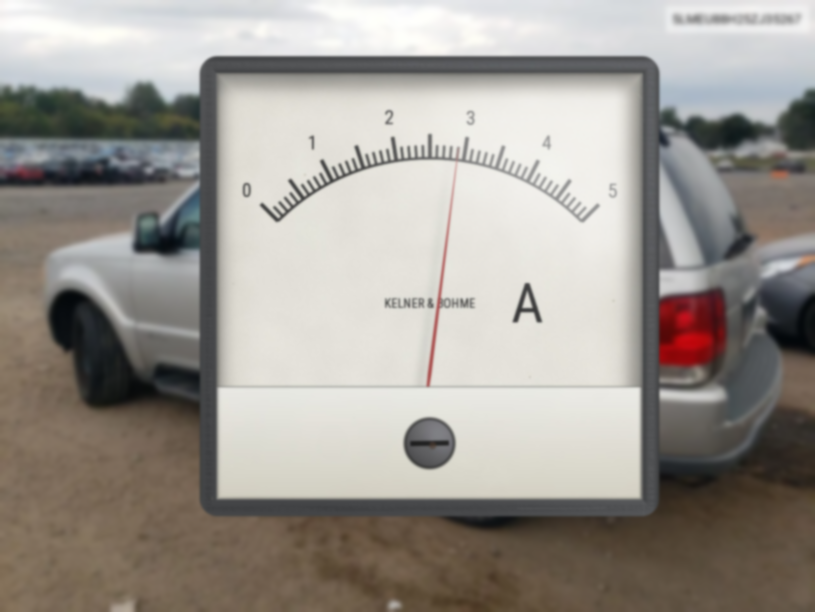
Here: 2.9 A
